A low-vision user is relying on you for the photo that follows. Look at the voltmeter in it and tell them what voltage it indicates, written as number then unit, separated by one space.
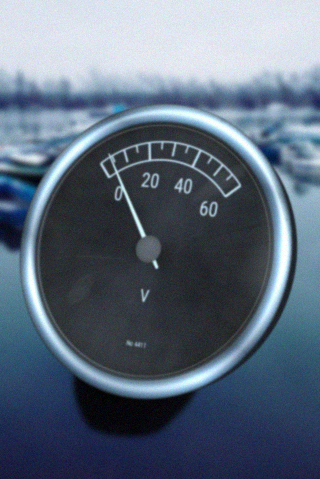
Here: 5 V
